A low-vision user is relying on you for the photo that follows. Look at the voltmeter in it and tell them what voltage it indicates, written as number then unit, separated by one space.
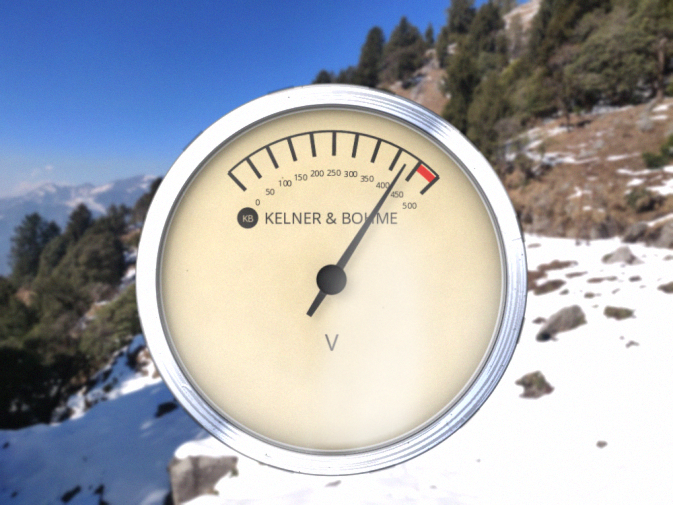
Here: 425 V
